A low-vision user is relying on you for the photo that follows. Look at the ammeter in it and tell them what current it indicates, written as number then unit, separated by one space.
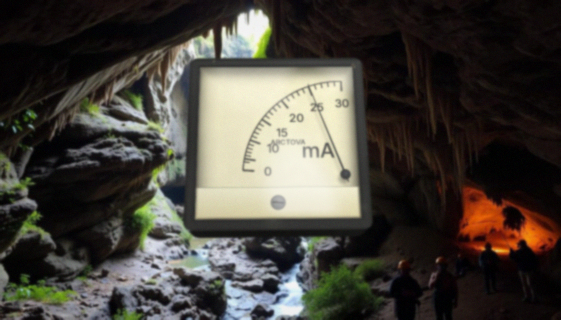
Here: 25 mA
